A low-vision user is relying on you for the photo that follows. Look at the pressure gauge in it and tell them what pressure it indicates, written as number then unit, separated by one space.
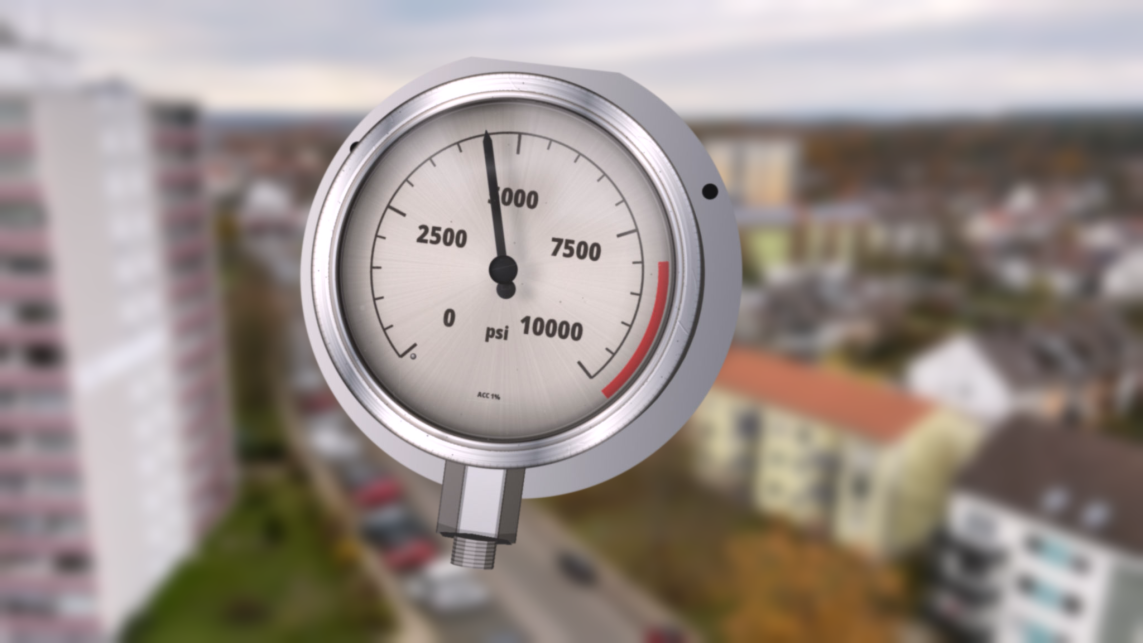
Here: 4500 psi
